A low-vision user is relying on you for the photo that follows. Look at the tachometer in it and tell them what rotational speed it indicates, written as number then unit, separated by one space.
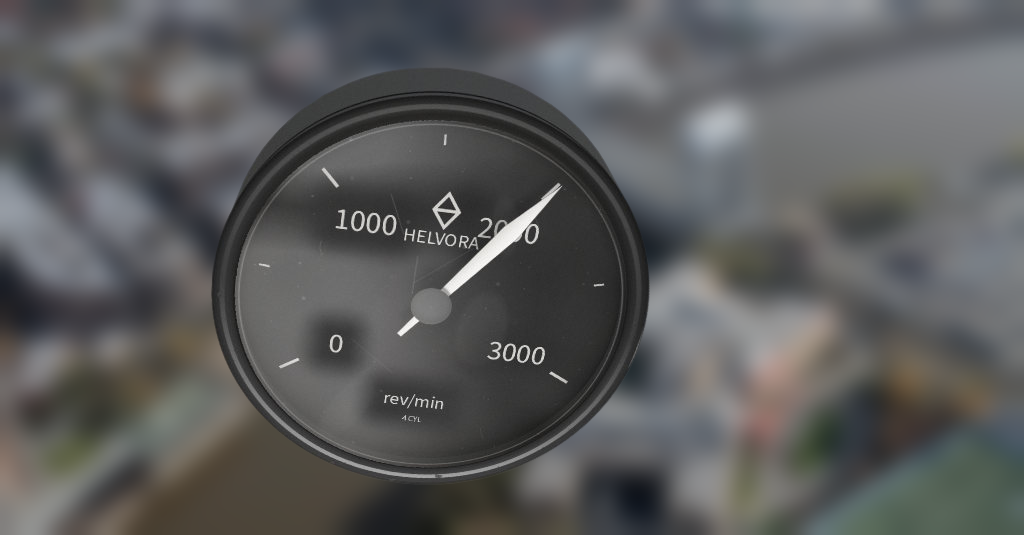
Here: 2000 rpm
